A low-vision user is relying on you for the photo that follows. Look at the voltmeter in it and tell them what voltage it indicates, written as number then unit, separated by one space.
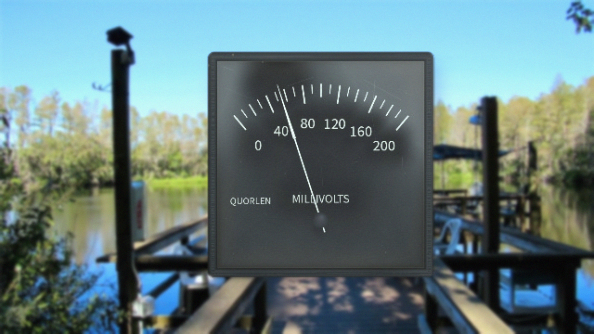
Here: 55 mV
